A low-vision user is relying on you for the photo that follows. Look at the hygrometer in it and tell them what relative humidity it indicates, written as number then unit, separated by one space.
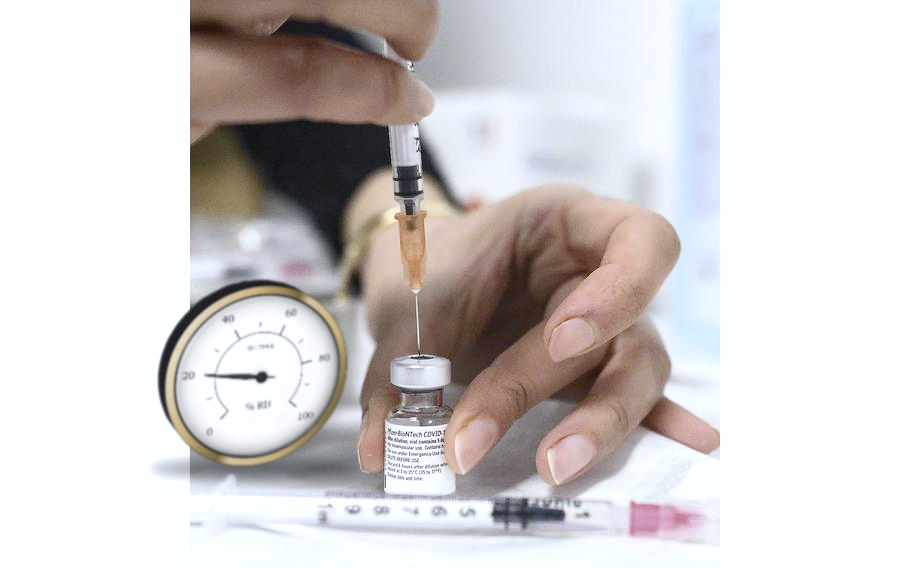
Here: 20 %
